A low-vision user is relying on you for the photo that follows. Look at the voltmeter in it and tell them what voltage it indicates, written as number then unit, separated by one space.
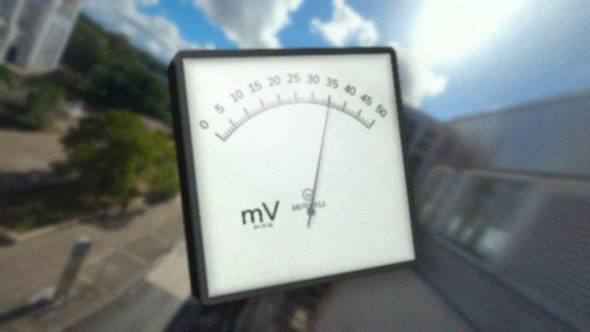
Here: 35 mV
